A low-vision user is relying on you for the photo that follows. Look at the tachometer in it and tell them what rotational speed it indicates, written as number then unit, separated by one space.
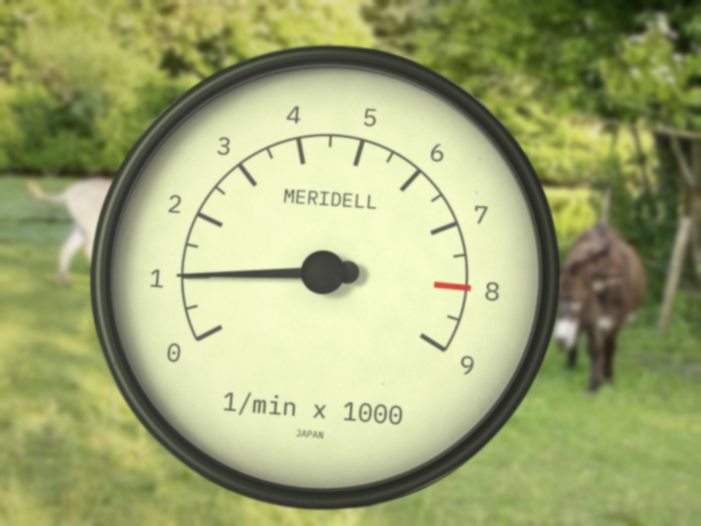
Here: 1000 rpm
